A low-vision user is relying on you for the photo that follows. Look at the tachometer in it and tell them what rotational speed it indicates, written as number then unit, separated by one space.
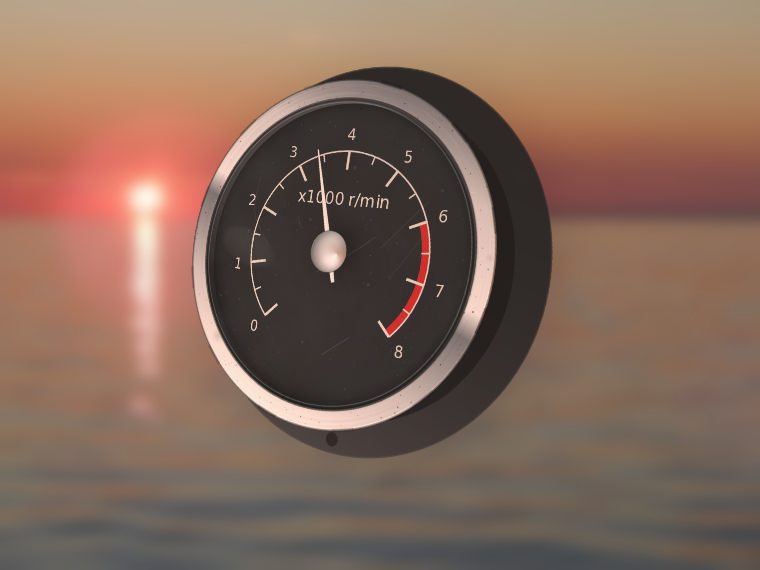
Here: 3500 rpm
